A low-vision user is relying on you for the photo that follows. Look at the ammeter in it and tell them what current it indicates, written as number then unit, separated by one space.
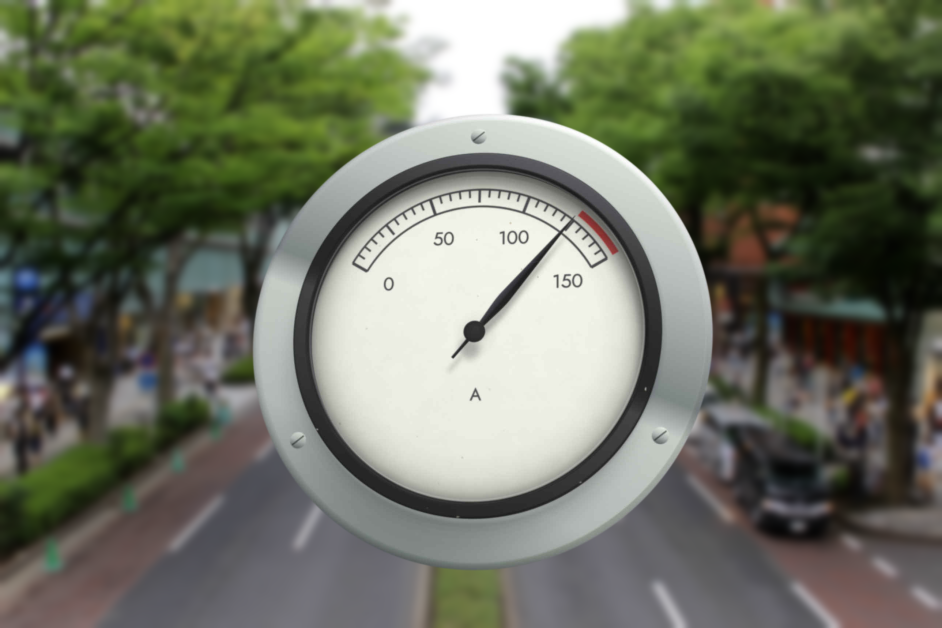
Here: 125 A
